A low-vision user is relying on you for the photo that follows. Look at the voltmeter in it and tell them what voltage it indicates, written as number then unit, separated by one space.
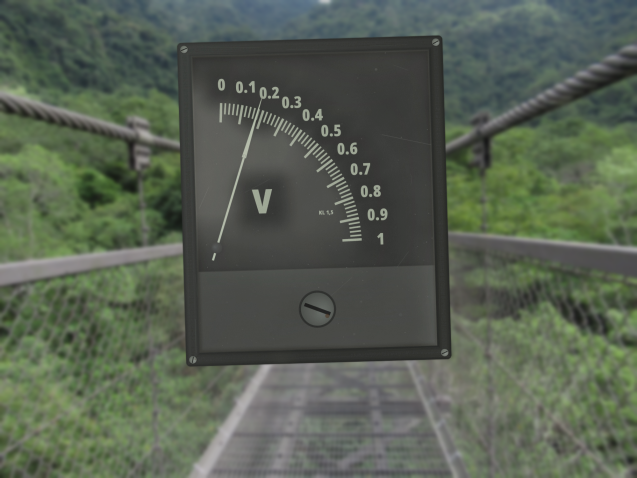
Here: 0.18 V
